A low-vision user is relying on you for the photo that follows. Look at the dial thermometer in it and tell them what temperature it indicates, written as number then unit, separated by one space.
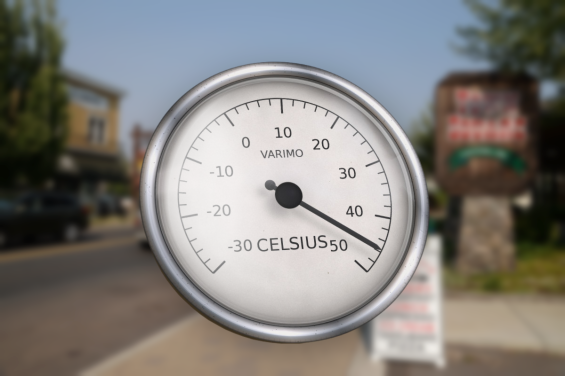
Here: 46 °C
